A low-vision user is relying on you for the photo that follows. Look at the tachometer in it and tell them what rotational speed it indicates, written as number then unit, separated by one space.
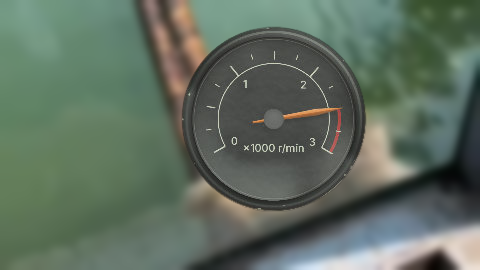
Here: 2500 rpm
